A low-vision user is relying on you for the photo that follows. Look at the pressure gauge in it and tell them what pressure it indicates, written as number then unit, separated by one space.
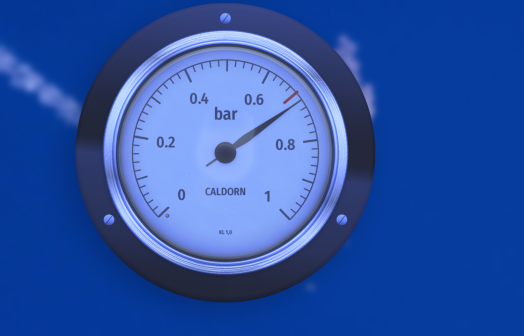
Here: 0.7 bar
